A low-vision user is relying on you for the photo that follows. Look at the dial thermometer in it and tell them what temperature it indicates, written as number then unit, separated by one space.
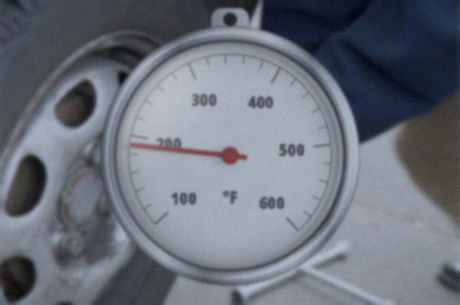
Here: 190 °F
